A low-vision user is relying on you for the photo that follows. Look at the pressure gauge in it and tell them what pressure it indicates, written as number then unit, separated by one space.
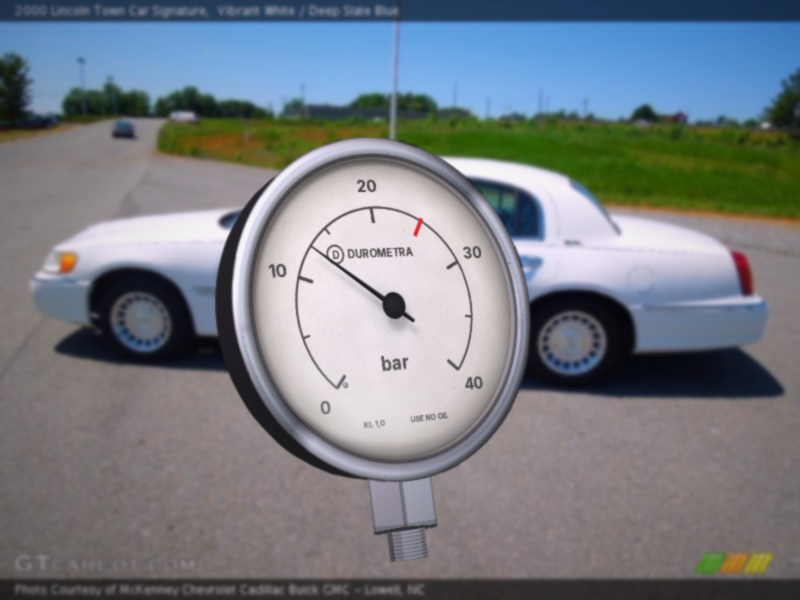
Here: 12.5 bar
